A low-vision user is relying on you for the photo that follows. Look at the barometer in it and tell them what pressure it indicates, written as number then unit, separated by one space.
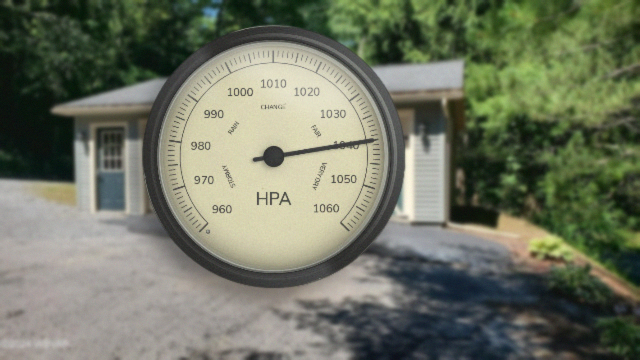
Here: 1040 hPa
